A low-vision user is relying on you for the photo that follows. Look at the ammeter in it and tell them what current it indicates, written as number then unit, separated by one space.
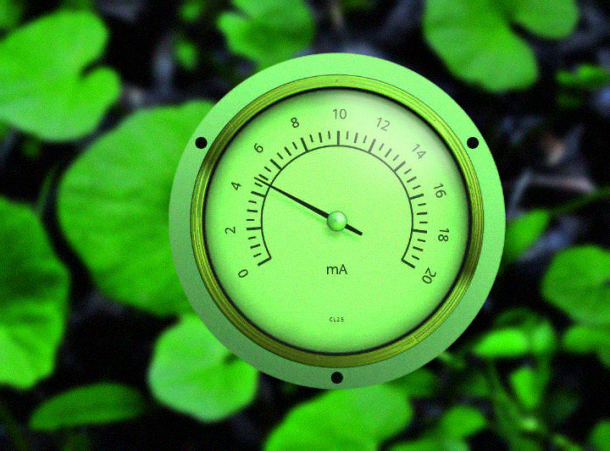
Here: 4.75 mA
